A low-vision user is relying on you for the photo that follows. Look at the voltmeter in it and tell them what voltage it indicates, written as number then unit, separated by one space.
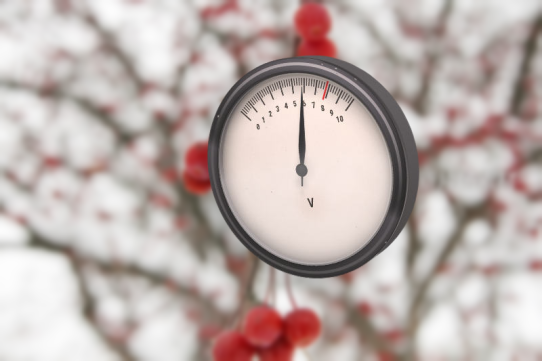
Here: 6 V
